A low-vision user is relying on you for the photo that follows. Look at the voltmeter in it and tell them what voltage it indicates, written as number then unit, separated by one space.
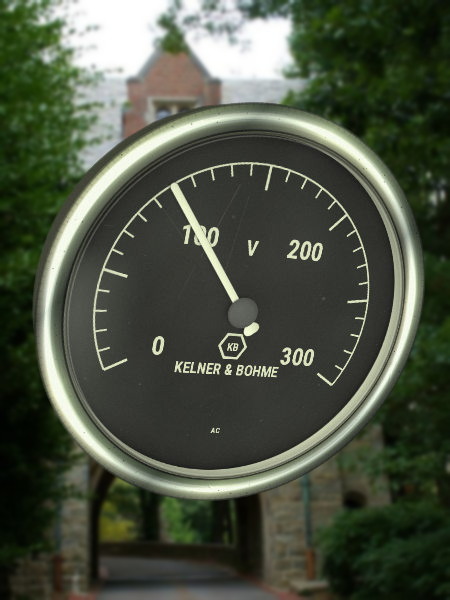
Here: 100 V
